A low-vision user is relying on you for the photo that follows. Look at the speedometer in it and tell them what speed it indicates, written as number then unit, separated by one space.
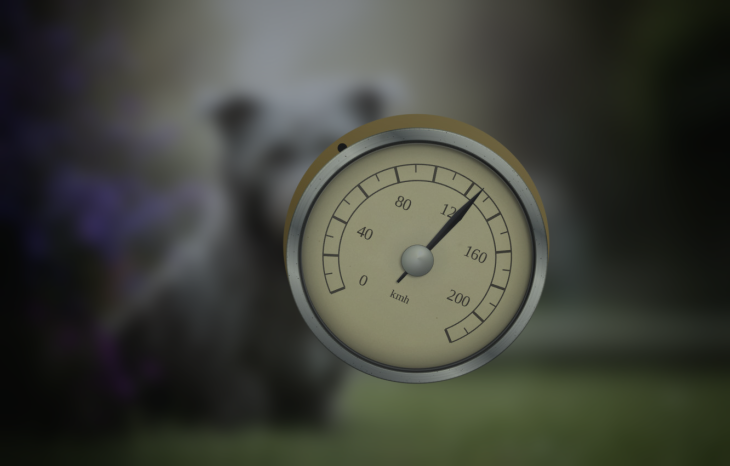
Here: 125 km/h
